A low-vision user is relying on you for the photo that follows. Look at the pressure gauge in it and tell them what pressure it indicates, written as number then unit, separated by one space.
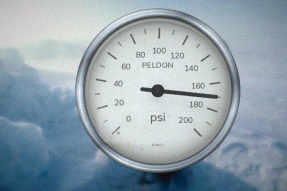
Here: 170 psi
